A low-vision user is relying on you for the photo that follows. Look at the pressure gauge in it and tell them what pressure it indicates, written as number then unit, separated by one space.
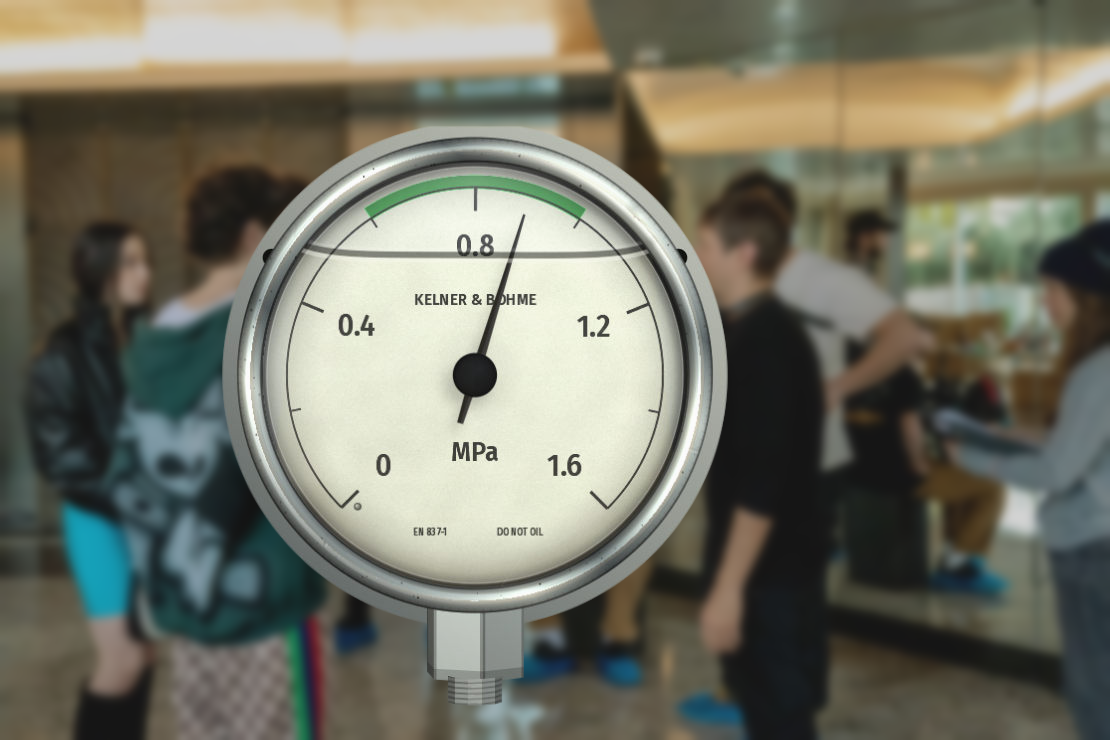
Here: 0.9 MPa
